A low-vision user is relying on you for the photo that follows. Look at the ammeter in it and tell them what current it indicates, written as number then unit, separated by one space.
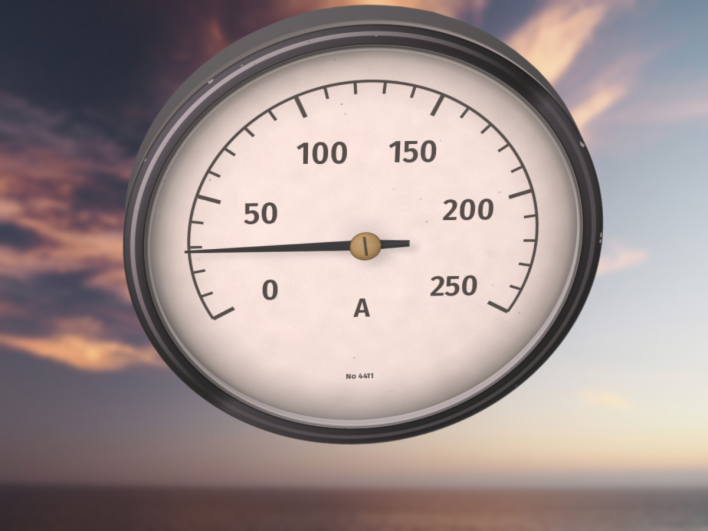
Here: 30 A
